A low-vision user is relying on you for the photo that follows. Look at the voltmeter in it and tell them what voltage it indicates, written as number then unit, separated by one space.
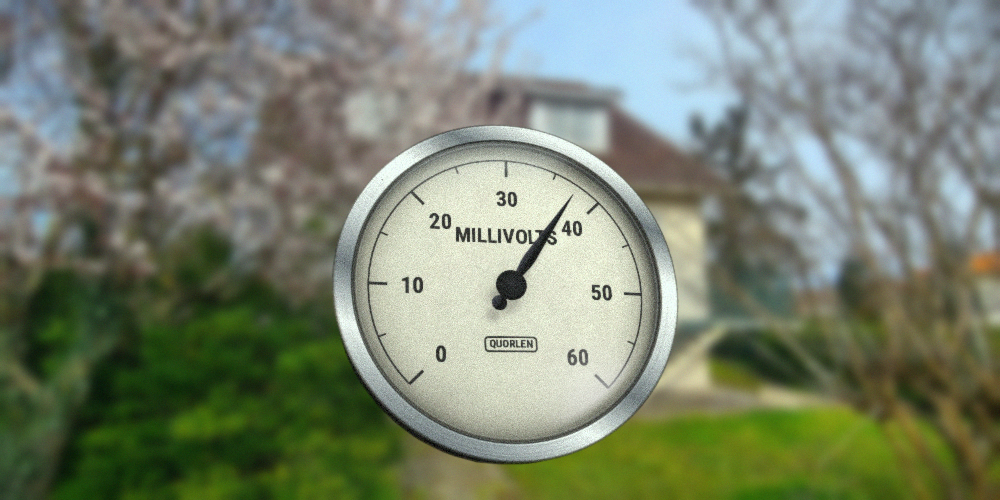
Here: 37.5 mV
